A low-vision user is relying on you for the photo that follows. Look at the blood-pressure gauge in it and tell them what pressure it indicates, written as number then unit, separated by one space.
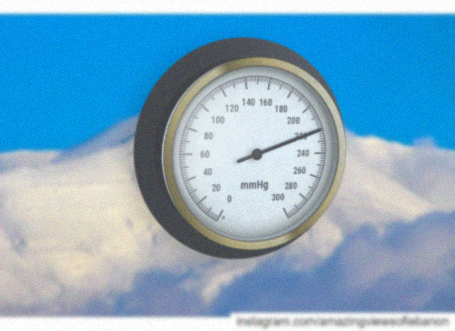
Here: 220 mmHg
